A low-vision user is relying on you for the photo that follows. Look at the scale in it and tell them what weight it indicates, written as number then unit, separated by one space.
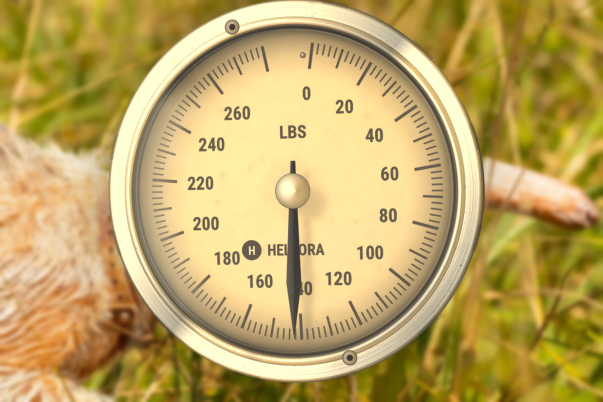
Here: 142 lb
